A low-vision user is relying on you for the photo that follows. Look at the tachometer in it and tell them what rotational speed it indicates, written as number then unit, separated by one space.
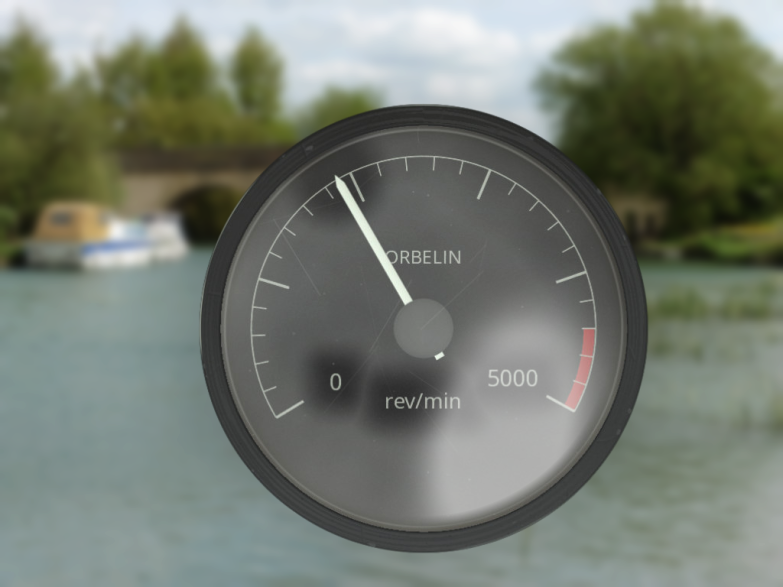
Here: 1900 rpm
